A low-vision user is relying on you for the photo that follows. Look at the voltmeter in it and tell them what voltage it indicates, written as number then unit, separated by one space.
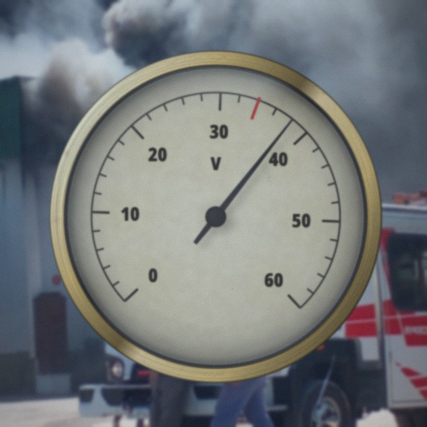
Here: 38 V
